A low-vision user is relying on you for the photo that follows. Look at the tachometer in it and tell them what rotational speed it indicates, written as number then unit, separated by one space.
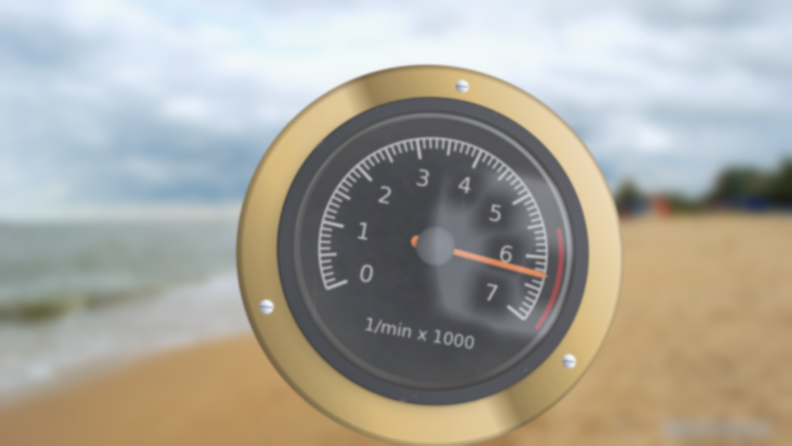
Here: 6300 rpm
